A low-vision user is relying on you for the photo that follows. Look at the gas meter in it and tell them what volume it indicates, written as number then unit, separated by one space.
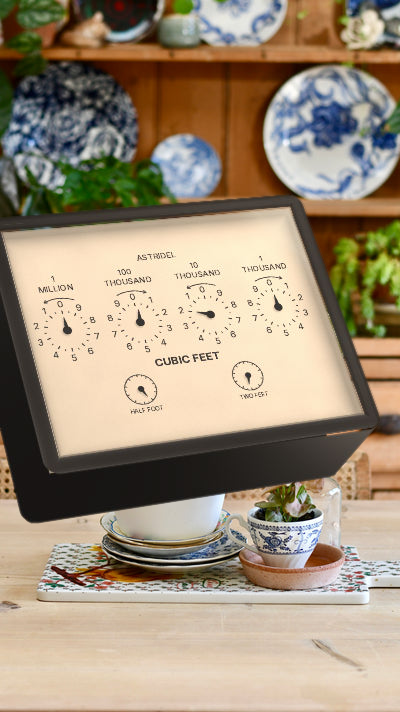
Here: 2000 ft³
